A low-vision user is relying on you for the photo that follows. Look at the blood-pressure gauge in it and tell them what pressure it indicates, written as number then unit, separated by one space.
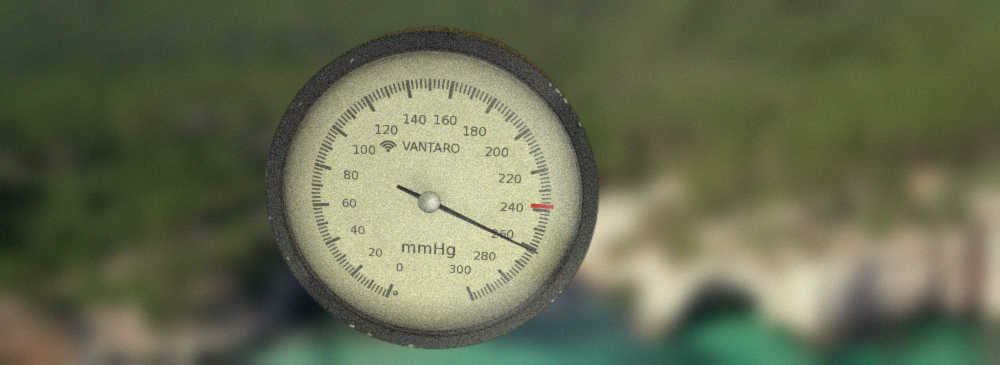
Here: 260 mmHg
